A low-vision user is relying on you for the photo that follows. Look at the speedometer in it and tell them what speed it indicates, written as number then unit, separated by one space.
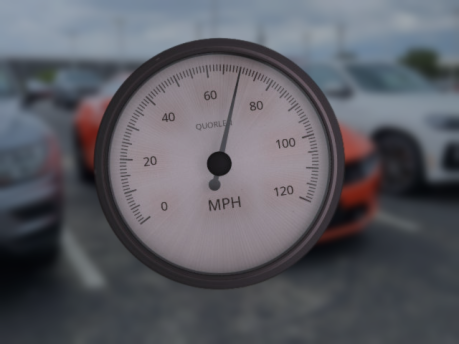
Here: 70 mph
